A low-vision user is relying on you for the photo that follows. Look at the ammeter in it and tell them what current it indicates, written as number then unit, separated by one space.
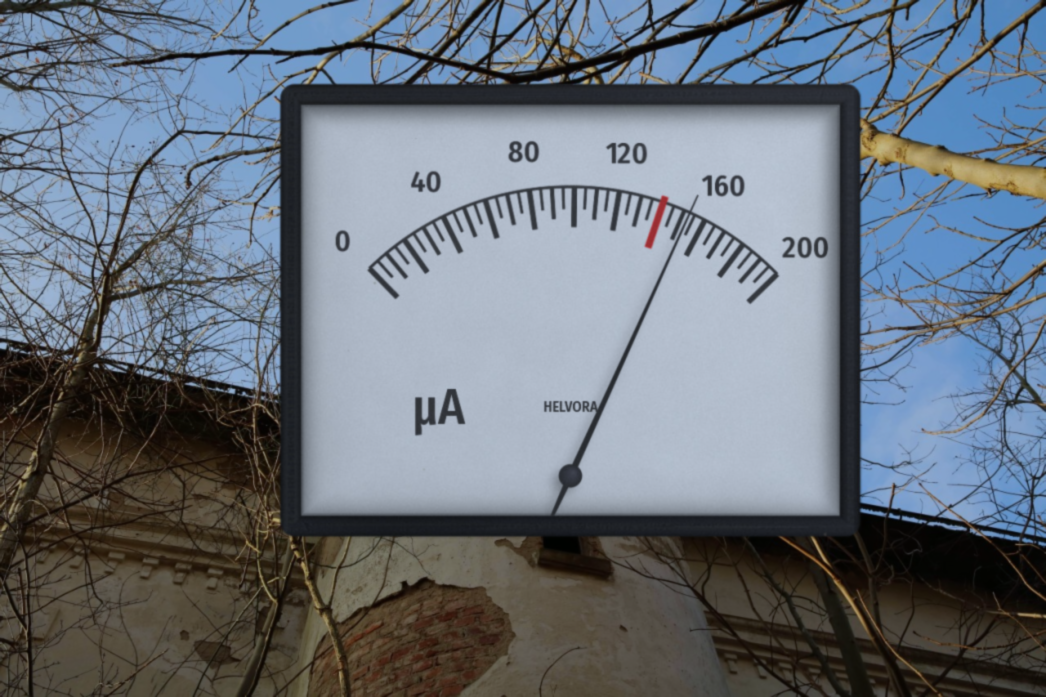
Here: 152.5 µA
